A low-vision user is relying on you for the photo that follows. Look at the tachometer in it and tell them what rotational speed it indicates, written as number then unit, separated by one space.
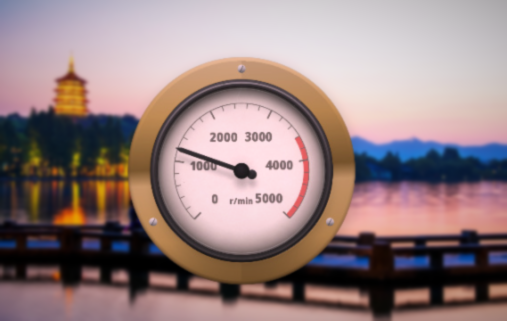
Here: 1200 rpm
